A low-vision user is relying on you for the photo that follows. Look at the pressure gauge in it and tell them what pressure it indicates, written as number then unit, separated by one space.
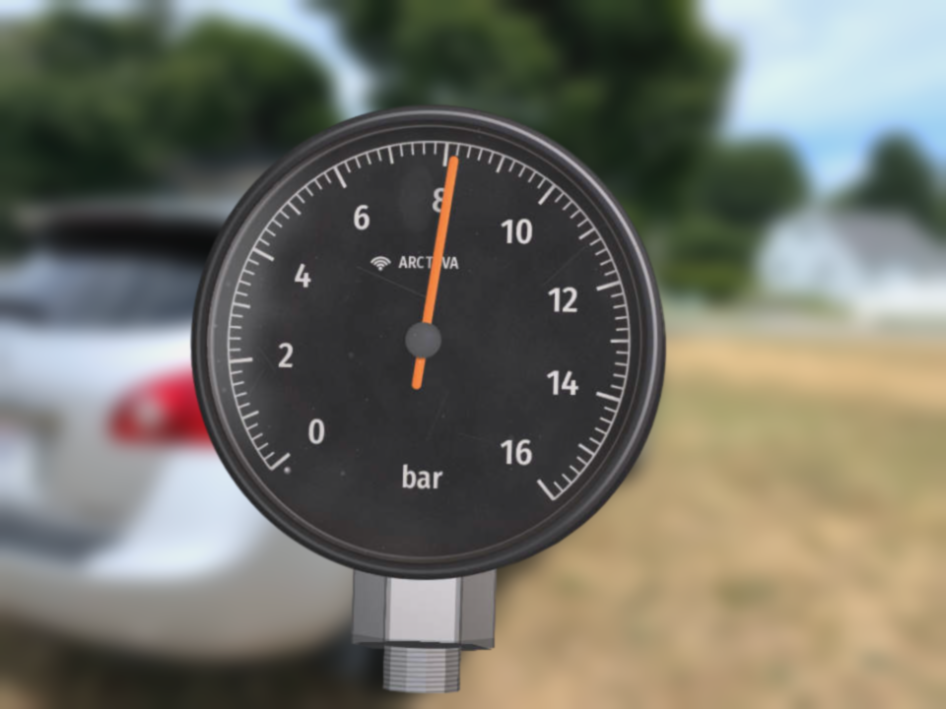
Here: 8.2 bar
